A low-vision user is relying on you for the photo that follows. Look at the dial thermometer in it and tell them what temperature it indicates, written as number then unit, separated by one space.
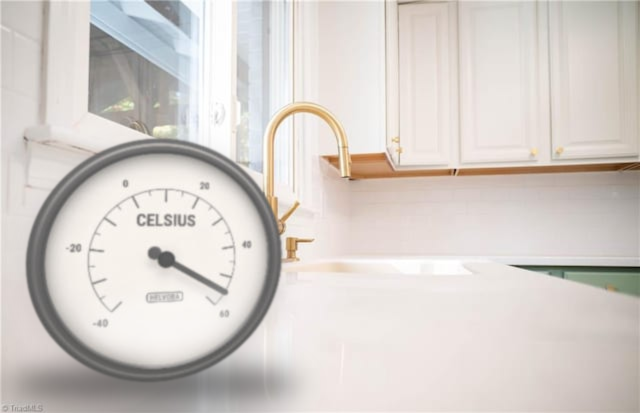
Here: 55 °C
